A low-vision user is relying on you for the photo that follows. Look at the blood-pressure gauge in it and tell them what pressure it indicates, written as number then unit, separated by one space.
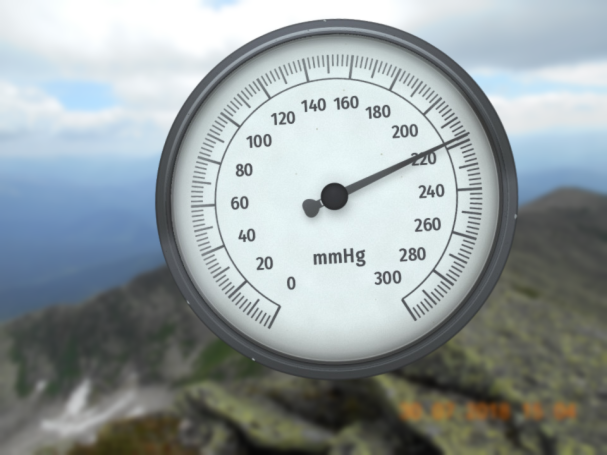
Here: 218 mmHg
